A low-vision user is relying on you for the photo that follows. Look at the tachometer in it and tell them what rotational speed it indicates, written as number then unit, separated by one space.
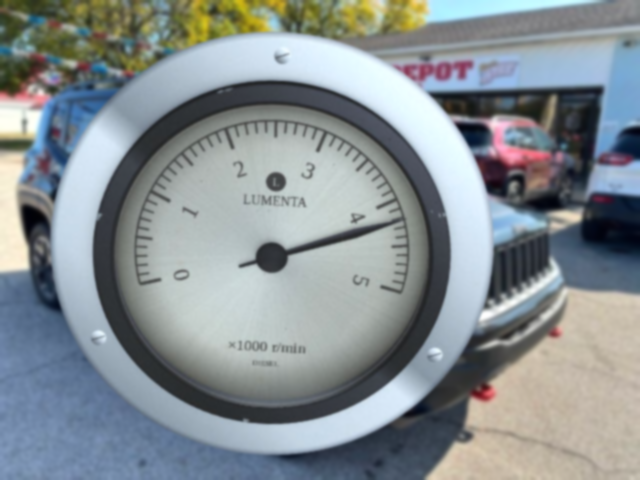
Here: 4200 rpm
